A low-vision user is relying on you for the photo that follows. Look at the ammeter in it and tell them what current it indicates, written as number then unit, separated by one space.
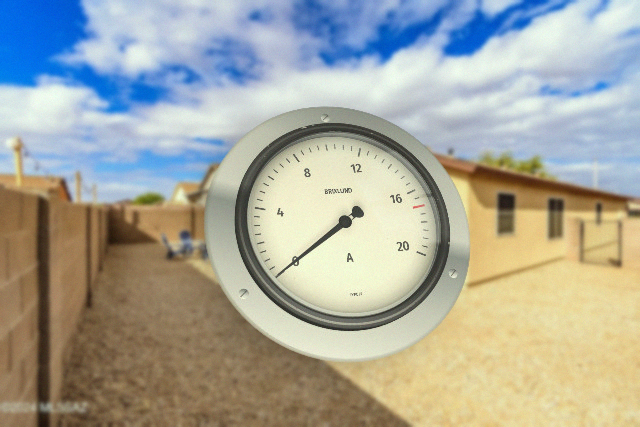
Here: 0 A
